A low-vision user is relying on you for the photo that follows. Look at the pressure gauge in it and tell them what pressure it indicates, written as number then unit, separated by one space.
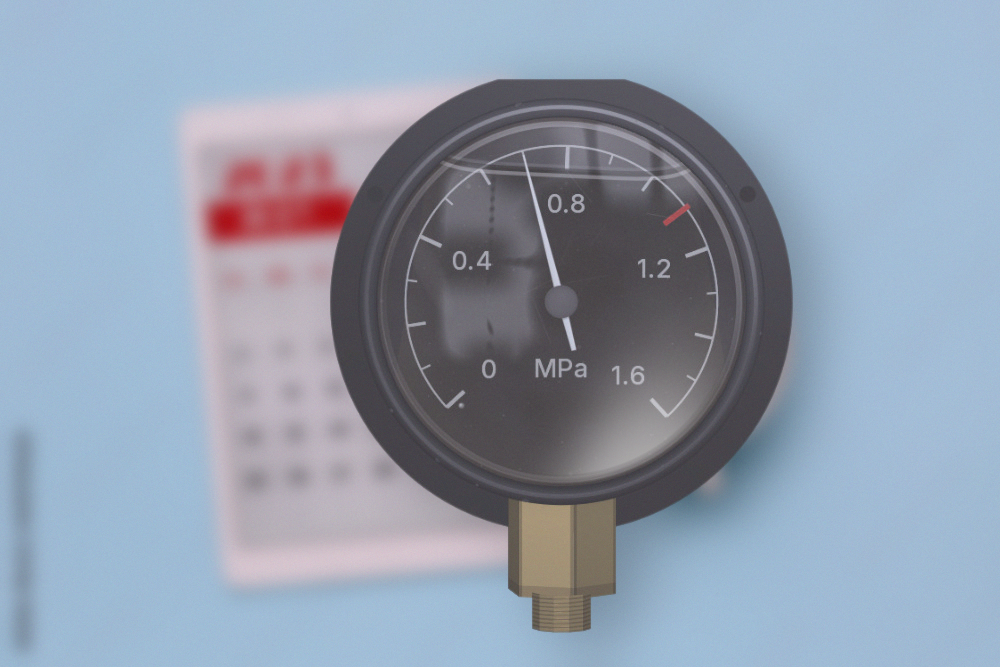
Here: 0.7 MPa
